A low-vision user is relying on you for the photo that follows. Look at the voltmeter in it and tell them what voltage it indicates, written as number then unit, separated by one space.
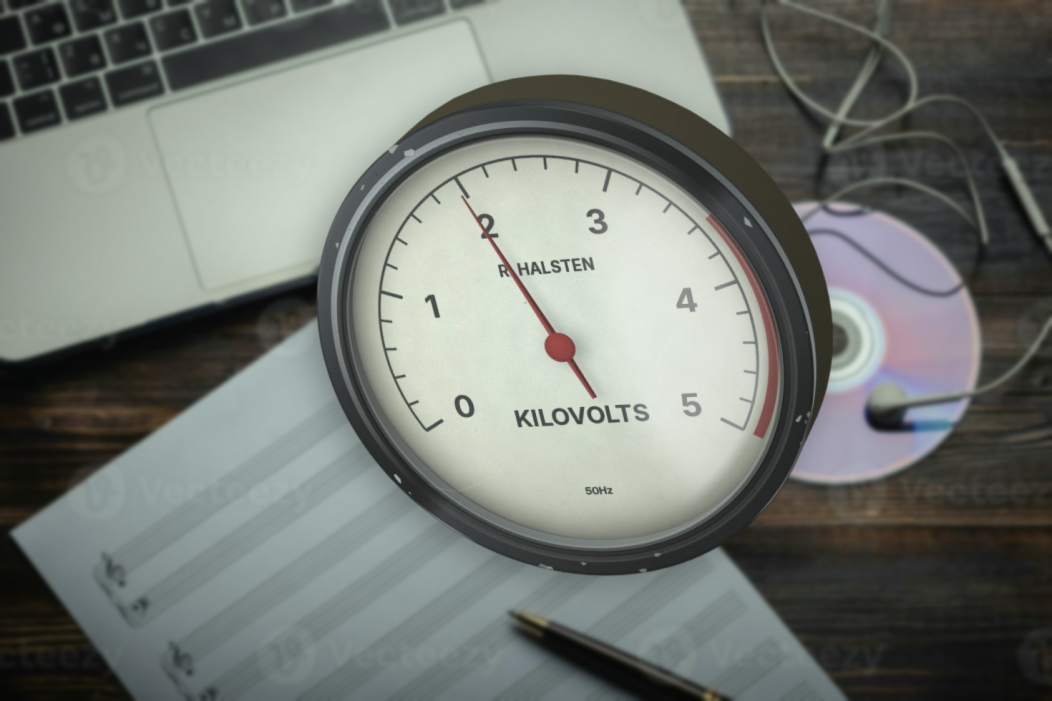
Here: 2 kV
